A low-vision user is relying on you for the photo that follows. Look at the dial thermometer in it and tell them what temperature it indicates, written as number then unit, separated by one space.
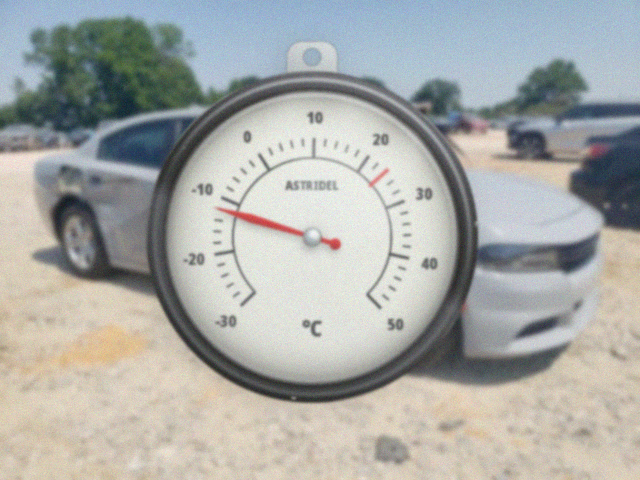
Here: -12 °C
